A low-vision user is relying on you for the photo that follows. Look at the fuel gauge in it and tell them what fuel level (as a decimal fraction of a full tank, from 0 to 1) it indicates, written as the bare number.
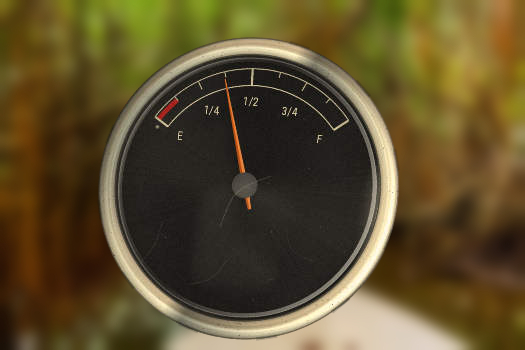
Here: 0.375
